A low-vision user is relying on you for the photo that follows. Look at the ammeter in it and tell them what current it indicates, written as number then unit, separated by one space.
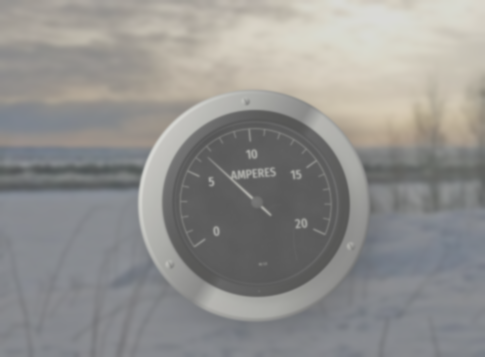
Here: 6.5 A
